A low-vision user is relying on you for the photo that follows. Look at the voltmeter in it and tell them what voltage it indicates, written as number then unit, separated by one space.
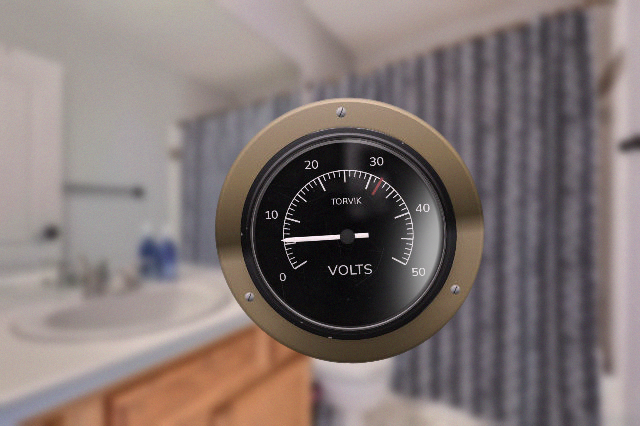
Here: 6 V
